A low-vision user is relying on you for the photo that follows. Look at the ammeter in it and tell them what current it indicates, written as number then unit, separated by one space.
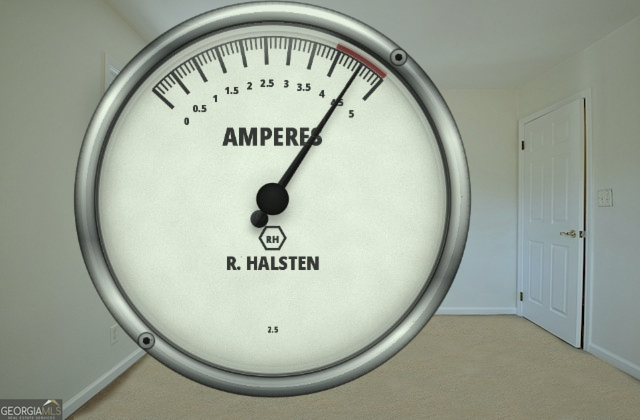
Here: 4.5 A
